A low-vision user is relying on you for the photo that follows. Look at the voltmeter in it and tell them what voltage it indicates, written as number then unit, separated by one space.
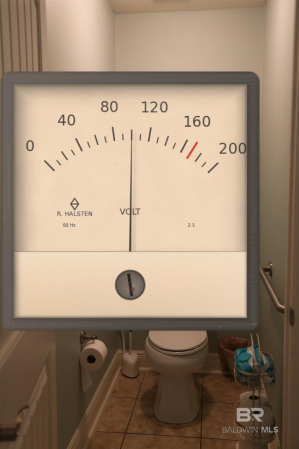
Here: 100 V
